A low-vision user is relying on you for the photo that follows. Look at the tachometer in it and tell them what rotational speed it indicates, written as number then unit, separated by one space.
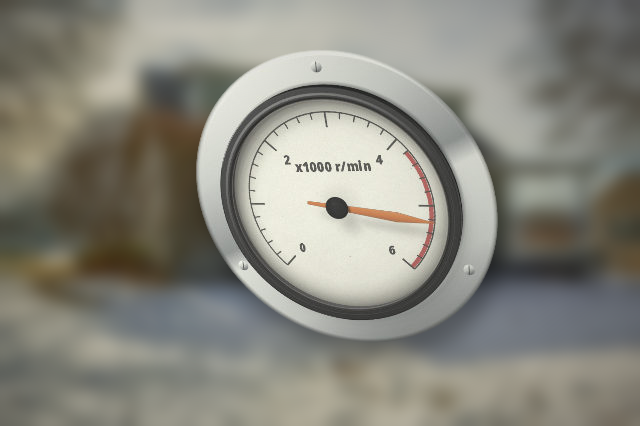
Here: 5200 rpm
